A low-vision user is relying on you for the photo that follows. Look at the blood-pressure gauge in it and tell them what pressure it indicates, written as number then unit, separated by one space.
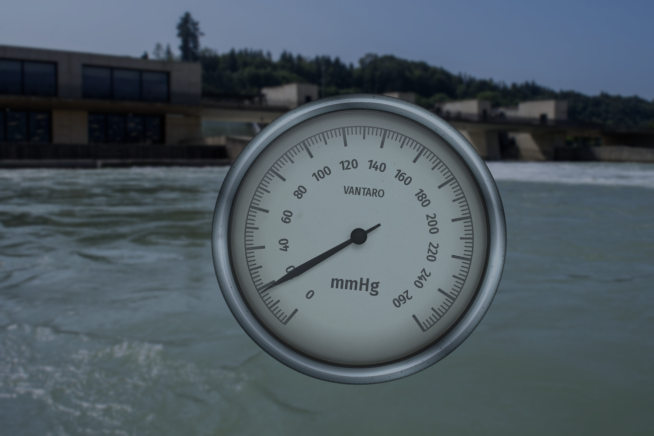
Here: 18 mmHg
